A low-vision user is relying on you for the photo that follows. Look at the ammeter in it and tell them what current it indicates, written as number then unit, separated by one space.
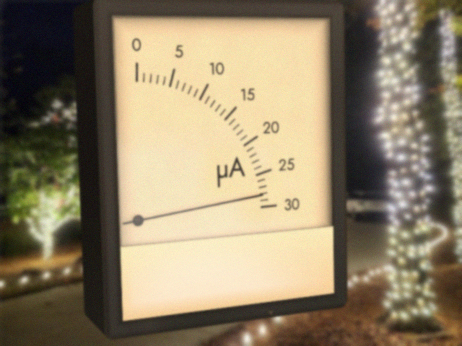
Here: 28 µA
